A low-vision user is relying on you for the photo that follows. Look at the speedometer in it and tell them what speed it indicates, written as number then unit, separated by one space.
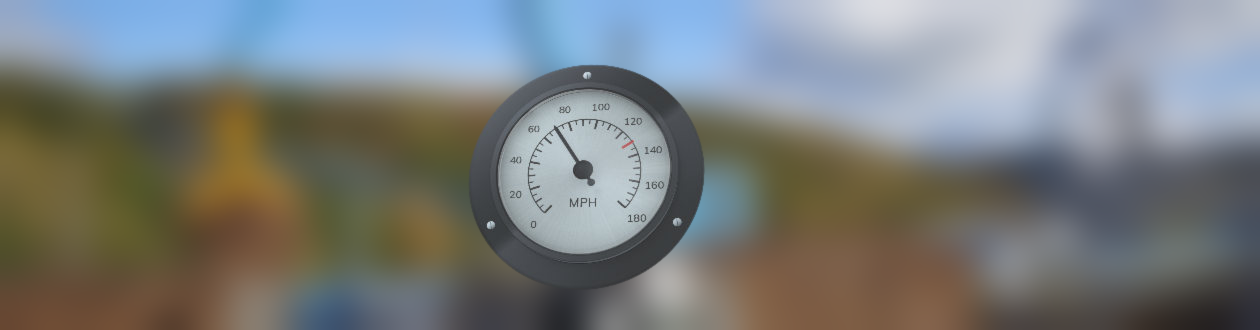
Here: 70 mph
